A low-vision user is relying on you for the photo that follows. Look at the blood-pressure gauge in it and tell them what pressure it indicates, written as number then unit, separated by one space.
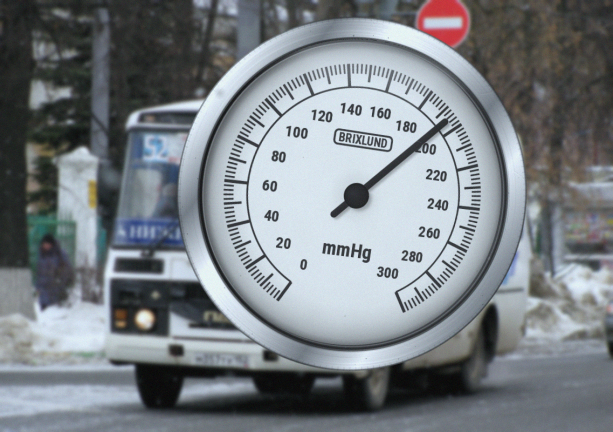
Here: 194 mmHg
